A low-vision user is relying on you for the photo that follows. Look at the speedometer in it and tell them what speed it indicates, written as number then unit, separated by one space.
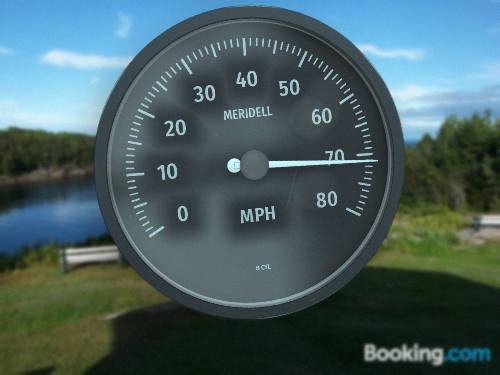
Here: 71 mph
